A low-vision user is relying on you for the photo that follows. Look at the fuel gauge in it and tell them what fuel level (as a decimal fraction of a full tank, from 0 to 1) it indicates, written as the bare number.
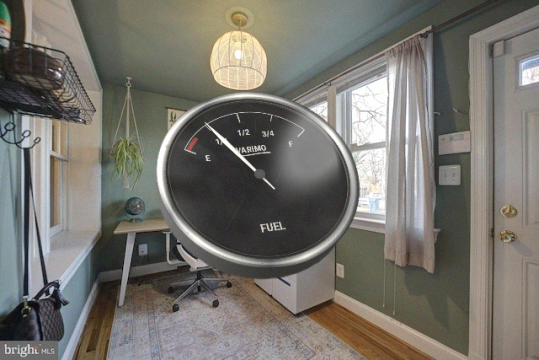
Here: 0.25
